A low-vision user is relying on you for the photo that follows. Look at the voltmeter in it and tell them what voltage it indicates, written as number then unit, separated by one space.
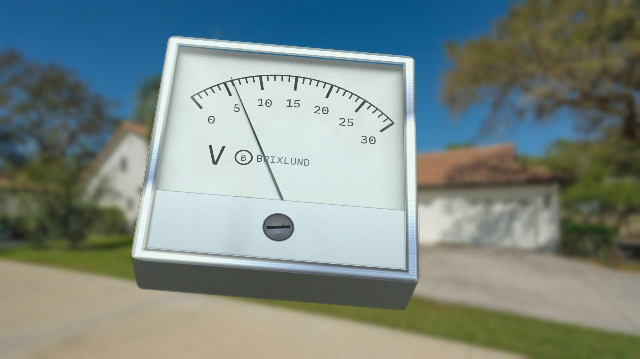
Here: 6 V
